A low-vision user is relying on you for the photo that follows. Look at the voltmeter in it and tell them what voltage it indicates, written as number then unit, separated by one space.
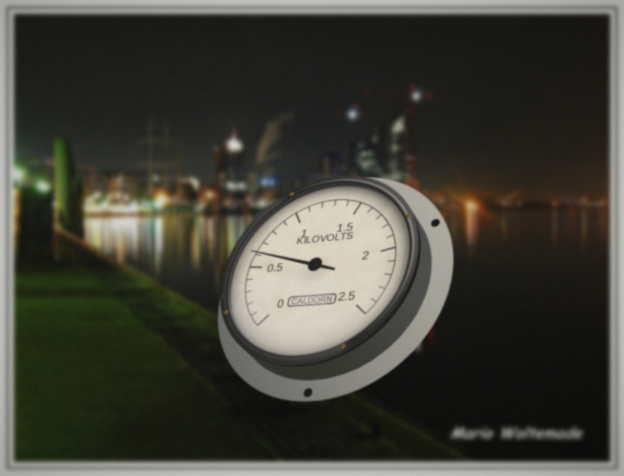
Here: 0.6 kV
